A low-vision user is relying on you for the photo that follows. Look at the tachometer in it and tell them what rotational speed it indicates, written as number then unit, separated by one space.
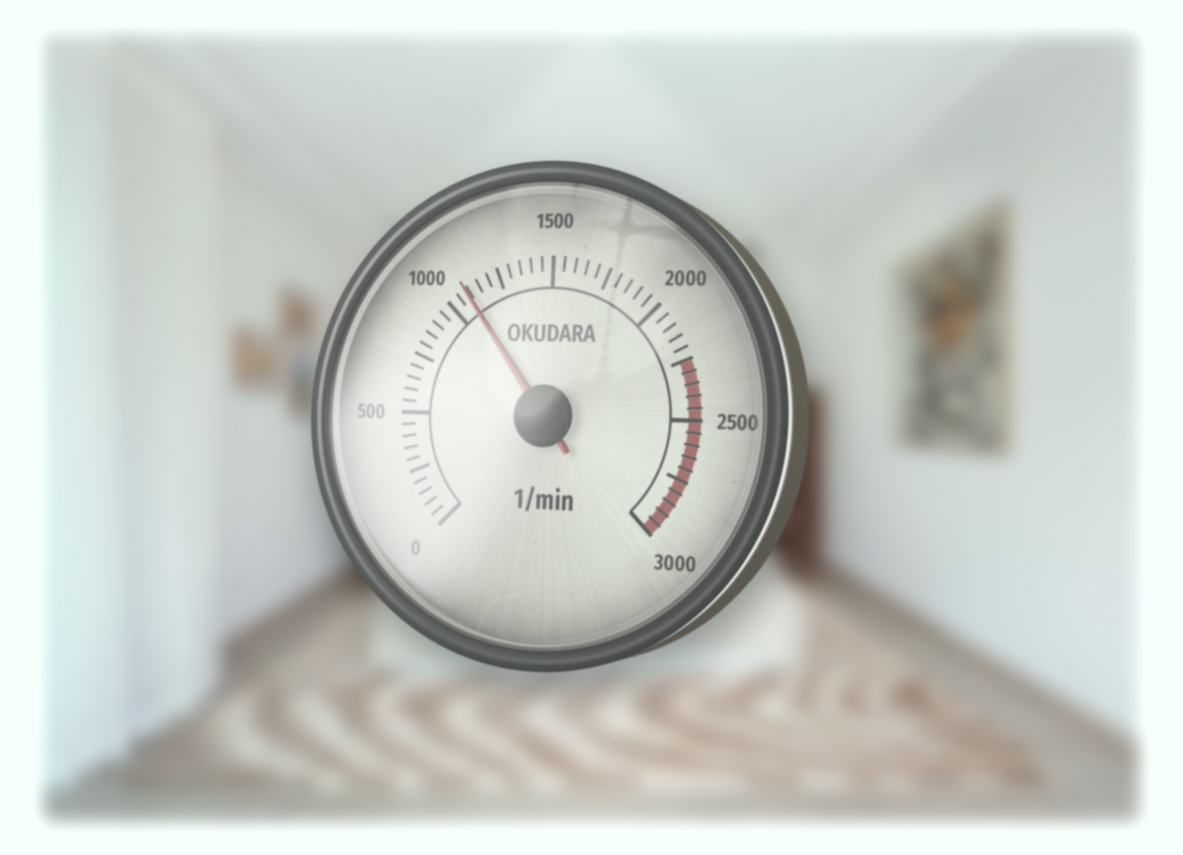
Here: 1100 rpm
